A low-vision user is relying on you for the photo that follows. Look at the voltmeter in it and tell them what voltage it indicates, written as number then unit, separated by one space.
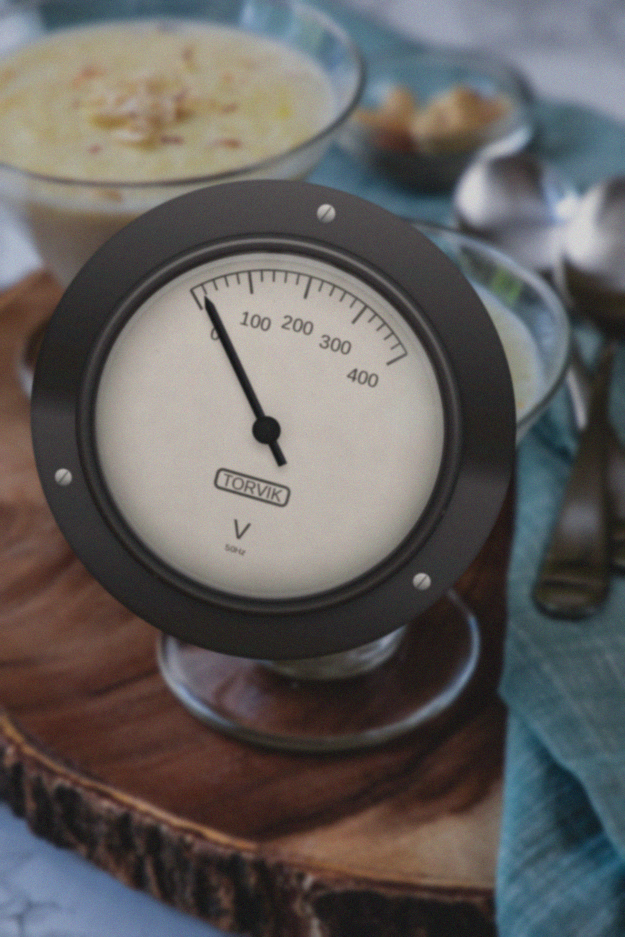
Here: 20 V
